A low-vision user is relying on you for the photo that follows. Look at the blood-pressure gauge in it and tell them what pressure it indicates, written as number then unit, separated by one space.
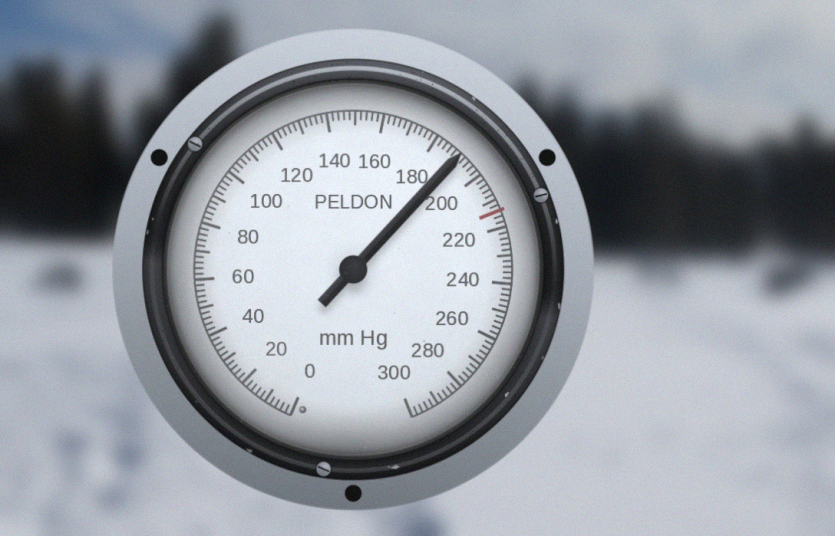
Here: 190 mmHg
